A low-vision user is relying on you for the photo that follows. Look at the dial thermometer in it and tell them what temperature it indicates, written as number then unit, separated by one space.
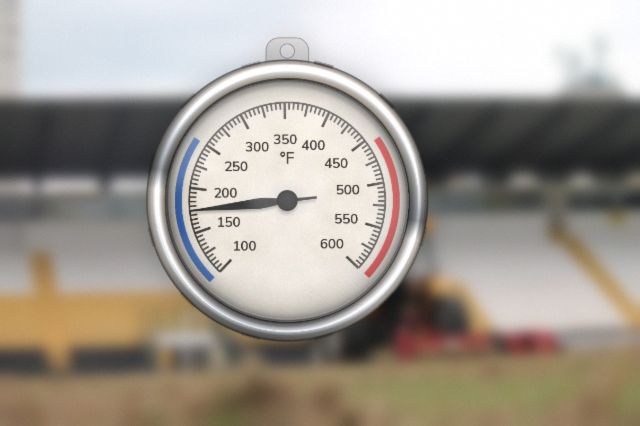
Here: 175 °F
